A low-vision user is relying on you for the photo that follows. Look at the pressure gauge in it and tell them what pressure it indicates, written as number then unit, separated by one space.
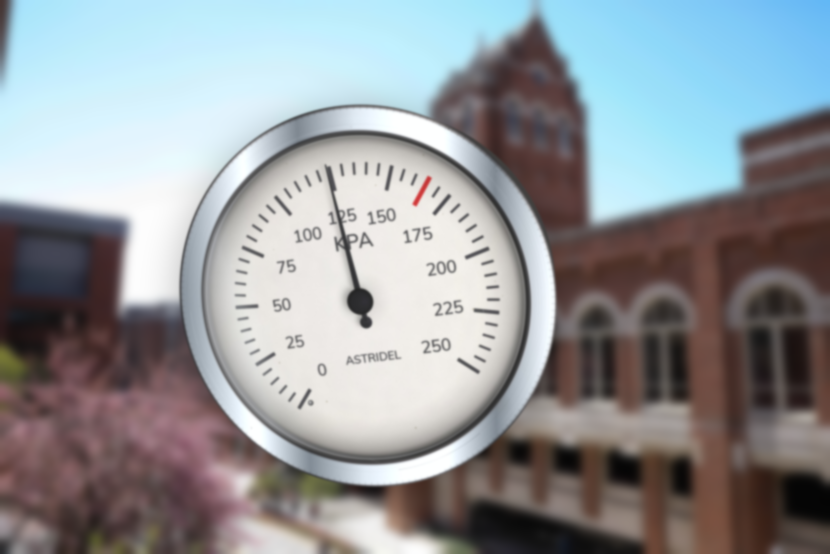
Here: 125 kPa
